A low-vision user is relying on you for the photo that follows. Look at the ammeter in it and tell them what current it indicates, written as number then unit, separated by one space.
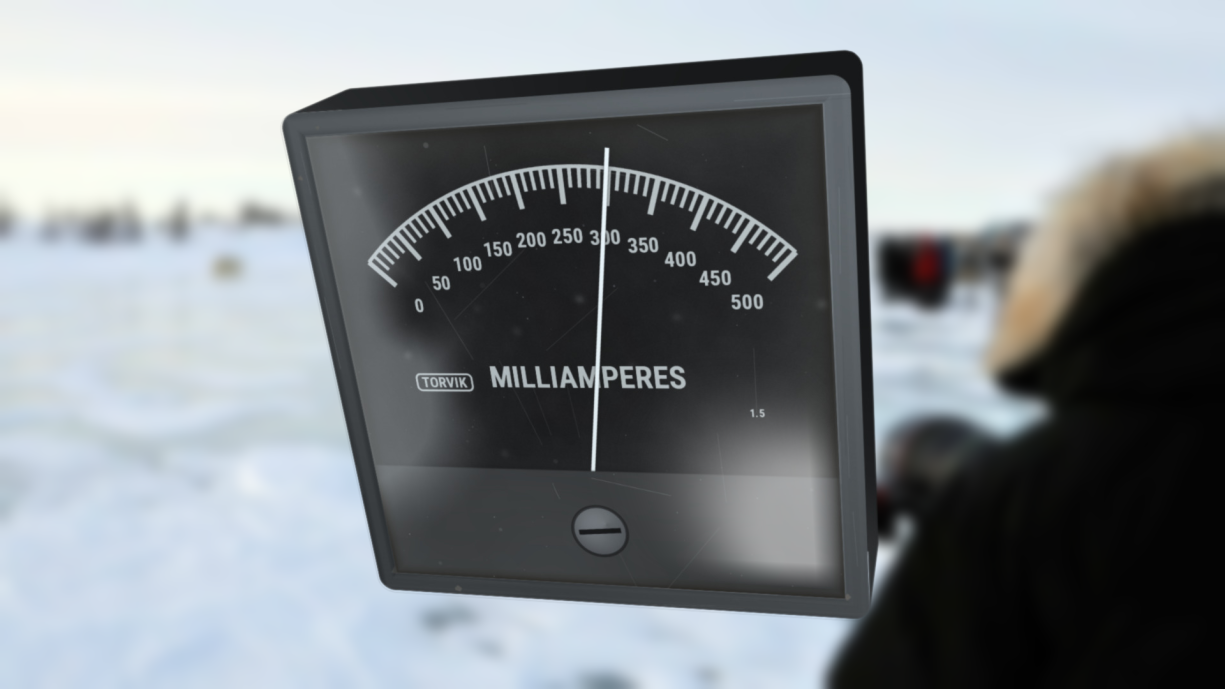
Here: 300 mA
